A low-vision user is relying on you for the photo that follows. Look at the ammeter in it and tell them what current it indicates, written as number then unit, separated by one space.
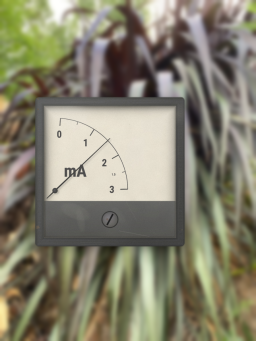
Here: 1.5 mA
